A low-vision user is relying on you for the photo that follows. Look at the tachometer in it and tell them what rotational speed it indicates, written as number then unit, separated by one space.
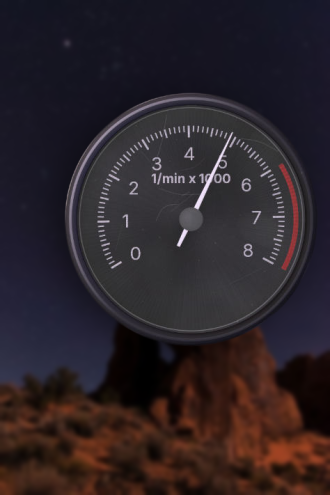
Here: 4900 rpm
